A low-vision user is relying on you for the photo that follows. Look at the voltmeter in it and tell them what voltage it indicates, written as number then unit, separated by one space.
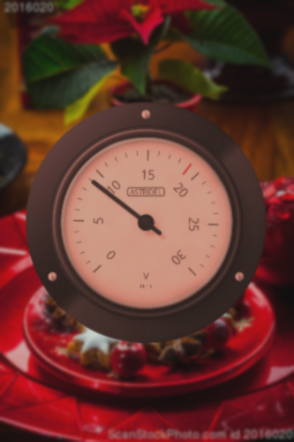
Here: 9 V
